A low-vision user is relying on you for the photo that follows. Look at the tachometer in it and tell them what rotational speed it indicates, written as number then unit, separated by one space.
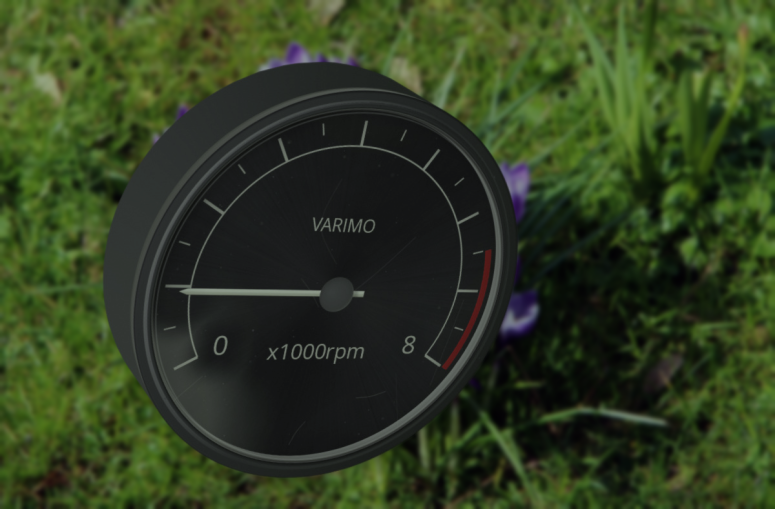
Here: 1000 rpm
